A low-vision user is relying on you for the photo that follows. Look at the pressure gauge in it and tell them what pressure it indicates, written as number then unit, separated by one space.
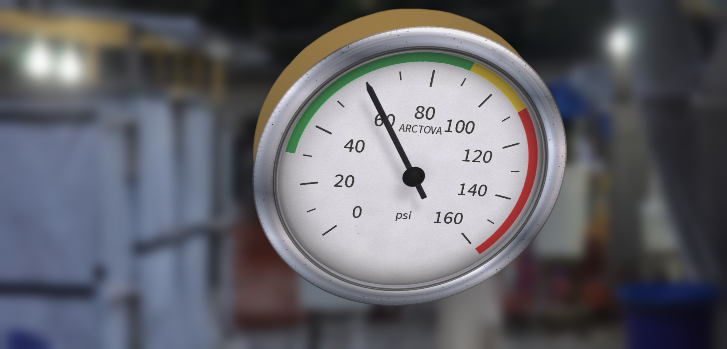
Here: 60 psi
